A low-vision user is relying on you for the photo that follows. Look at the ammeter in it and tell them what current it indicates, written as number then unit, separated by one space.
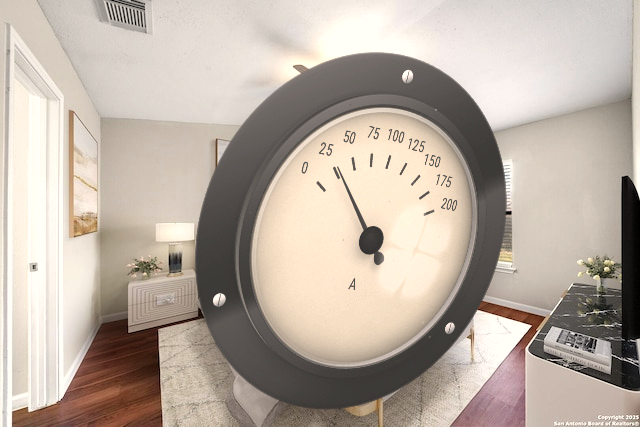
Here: 25 A
